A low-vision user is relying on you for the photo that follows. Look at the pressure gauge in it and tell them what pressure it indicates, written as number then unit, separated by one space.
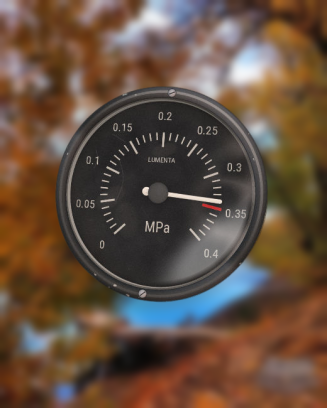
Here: 0.34 MPa
